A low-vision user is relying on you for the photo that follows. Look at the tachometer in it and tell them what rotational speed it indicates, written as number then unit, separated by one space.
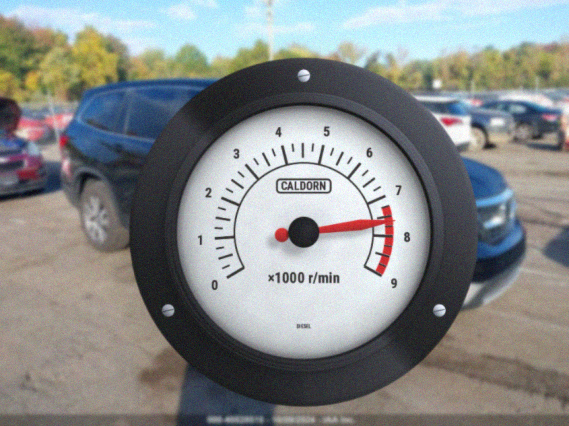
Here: 7625 rpm
